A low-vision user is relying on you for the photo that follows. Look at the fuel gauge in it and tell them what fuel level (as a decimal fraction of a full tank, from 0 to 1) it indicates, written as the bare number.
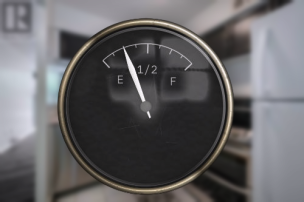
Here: 0.25
